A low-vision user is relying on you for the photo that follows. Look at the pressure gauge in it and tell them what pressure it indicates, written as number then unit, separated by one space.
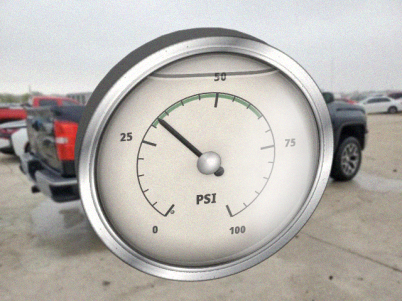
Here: 32.5 psi
